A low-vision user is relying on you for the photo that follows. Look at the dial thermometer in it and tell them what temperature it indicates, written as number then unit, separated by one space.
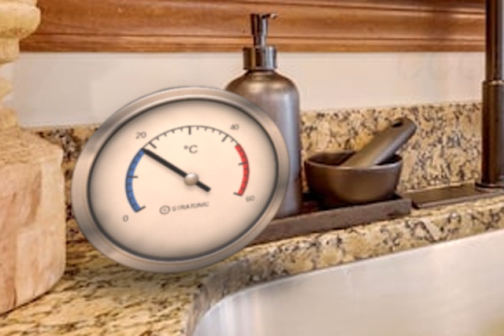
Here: 18 °C
